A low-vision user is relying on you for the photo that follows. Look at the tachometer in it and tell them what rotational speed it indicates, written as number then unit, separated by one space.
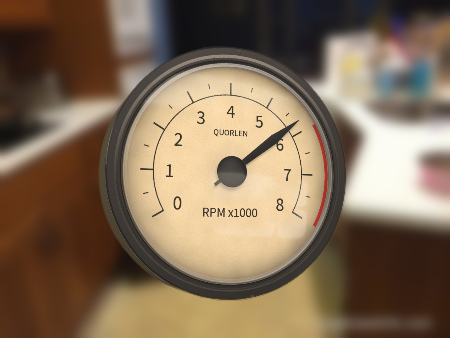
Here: 5750 rpm
